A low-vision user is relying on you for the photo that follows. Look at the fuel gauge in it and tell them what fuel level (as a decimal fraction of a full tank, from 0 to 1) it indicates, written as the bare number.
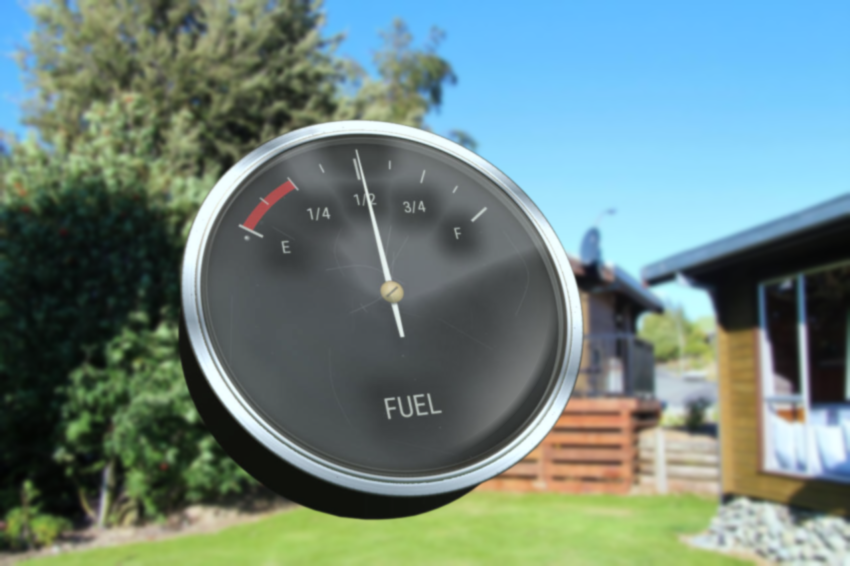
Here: 0.5
